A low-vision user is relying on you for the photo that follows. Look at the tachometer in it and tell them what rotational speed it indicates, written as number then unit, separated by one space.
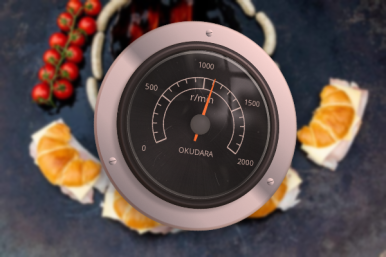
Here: 1100 rpm
